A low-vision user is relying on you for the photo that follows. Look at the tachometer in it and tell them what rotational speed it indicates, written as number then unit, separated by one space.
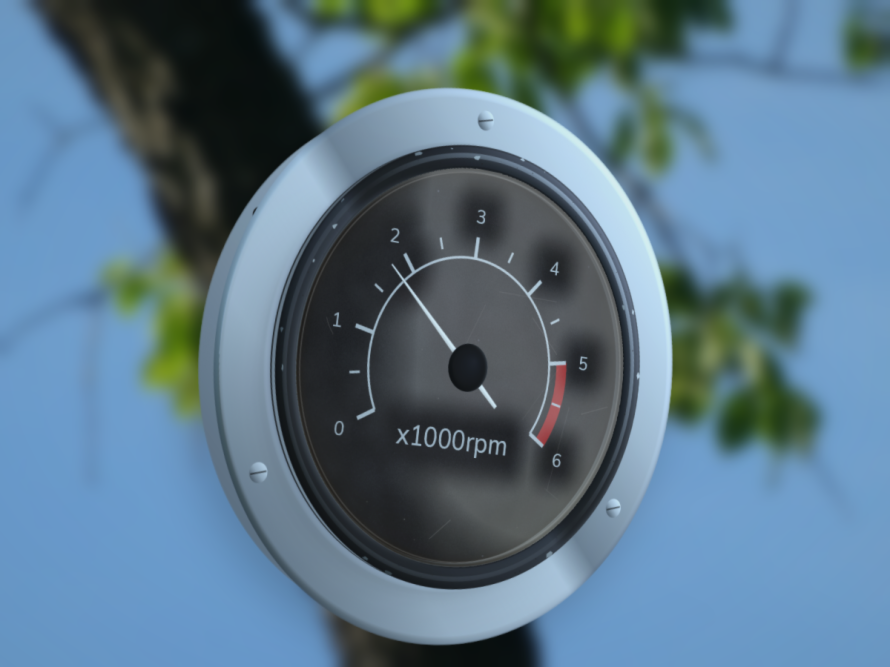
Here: 1750 rpm
